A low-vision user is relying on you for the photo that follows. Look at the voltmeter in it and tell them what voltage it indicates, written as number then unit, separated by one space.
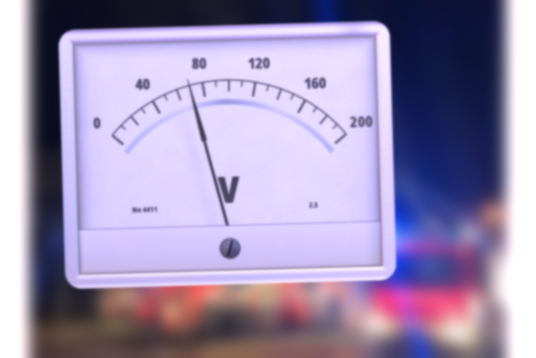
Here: 70 V
